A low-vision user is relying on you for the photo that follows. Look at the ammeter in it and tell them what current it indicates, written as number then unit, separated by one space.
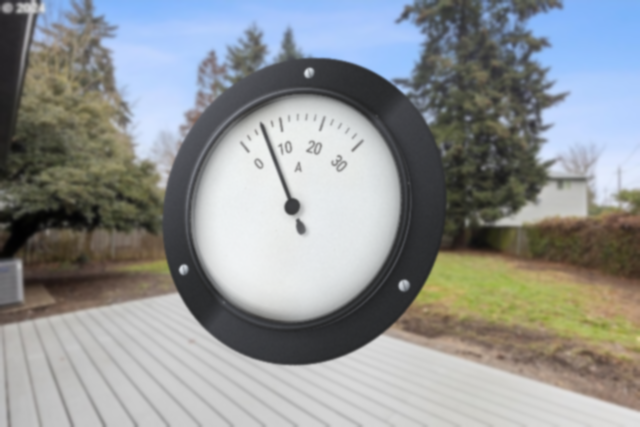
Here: 6 A
